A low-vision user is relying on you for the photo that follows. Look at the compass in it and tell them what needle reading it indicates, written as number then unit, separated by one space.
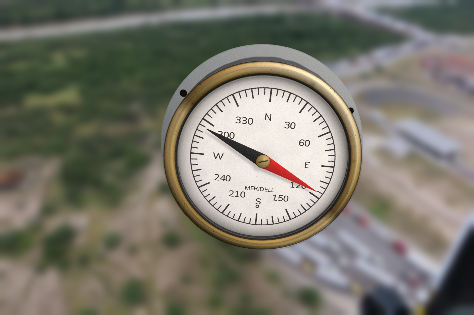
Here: 115 °
